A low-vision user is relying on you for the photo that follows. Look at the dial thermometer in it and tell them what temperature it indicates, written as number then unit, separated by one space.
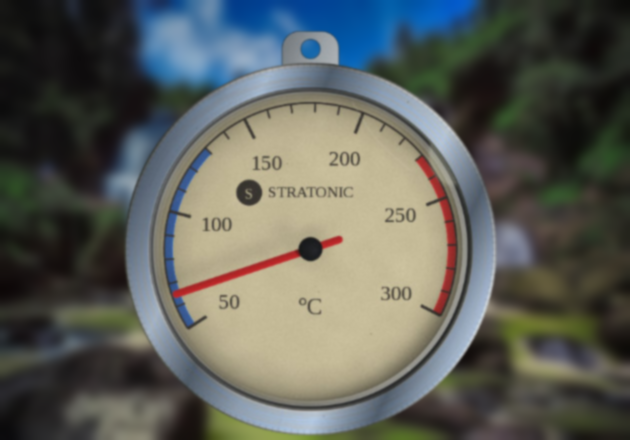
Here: 65 °C
